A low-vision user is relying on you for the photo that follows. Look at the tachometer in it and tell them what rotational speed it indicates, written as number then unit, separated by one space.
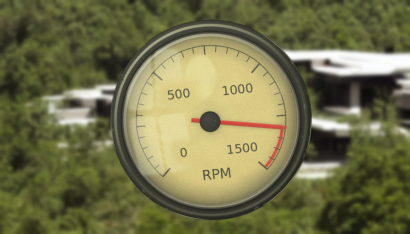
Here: 1300 rpm
